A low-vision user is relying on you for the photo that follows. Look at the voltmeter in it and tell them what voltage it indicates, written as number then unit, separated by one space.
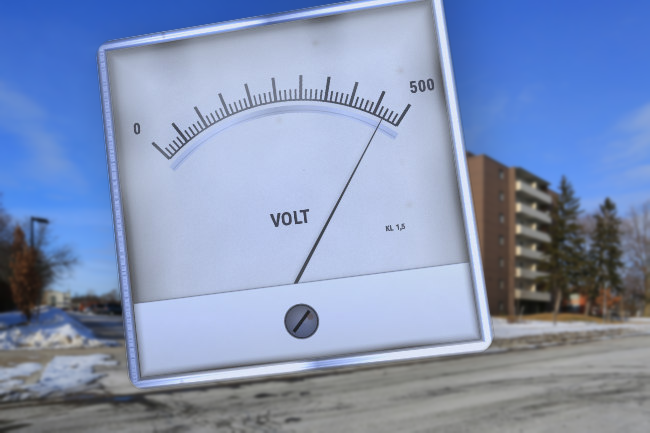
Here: 470 V
